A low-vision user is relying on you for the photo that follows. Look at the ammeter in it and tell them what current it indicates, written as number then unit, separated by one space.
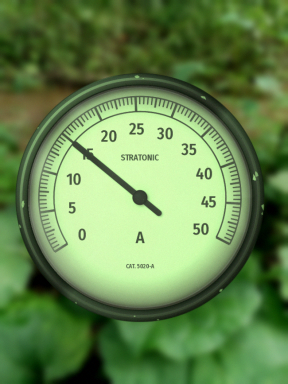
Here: 15 A
